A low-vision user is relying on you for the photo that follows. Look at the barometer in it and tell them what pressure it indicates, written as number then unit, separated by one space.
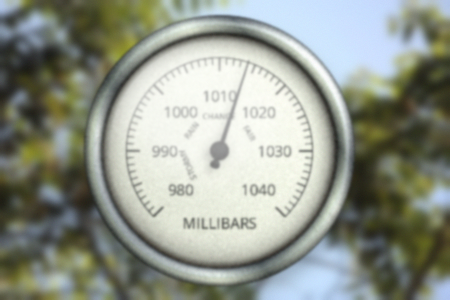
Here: 1014 mbar
